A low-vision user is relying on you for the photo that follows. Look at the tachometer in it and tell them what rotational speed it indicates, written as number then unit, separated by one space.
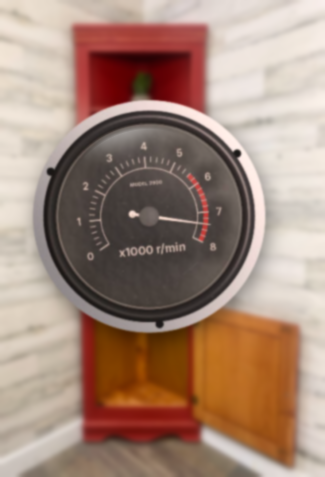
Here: 7400 rpm
